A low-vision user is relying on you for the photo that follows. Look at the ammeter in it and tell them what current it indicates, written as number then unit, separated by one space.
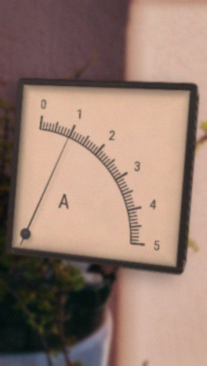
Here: 1 A
